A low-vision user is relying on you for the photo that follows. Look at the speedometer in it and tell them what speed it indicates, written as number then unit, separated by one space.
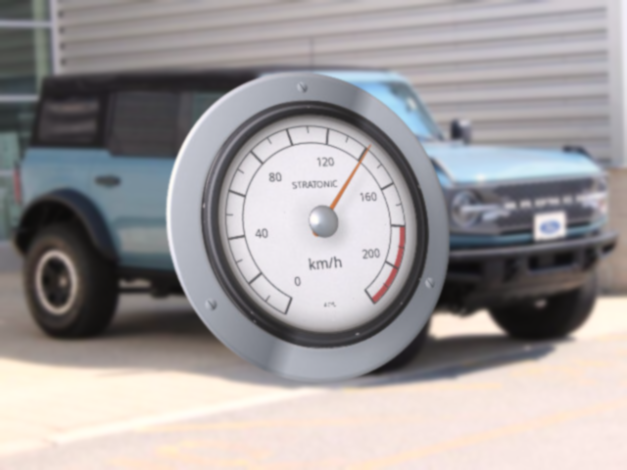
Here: 140 km/h
